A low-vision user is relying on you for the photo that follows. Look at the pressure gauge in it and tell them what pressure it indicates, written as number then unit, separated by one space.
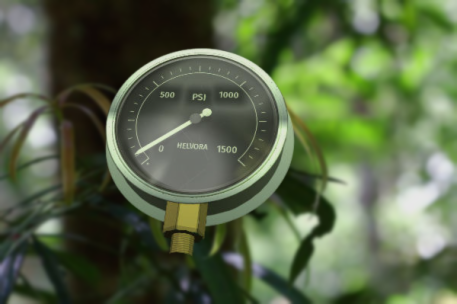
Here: 50 psi
